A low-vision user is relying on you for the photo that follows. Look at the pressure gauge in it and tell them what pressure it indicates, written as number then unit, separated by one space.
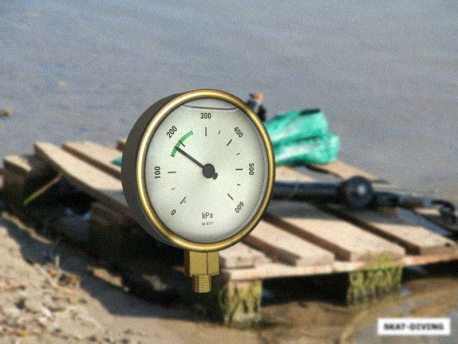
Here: 175 kPa
